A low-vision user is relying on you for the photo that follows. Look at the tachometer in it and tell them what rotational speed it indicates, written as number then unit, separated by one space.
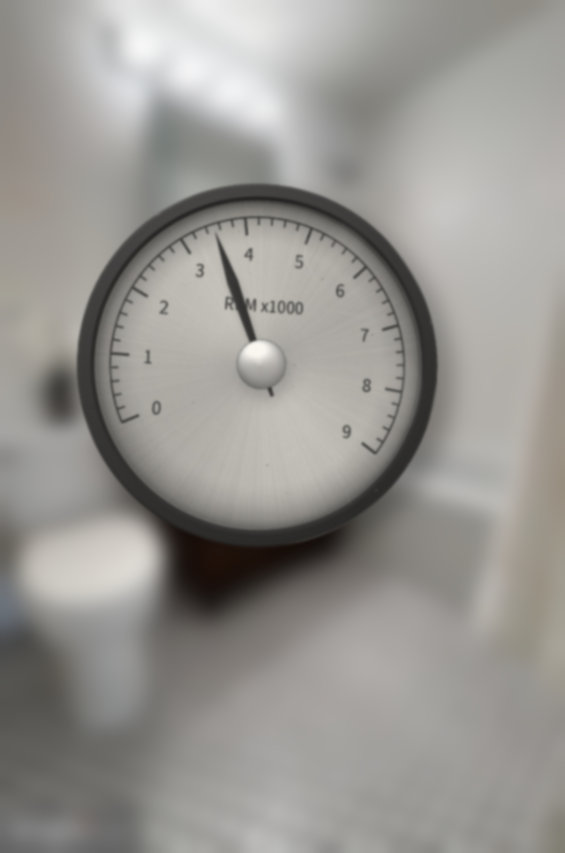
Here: 3500 rpm
